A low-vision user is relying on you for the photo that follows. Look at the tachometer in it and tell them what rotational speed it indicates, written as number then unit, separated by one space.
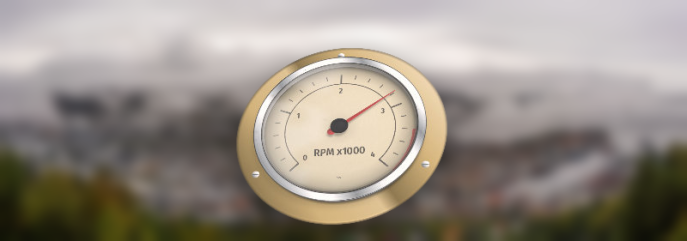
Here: 2800 rpm
